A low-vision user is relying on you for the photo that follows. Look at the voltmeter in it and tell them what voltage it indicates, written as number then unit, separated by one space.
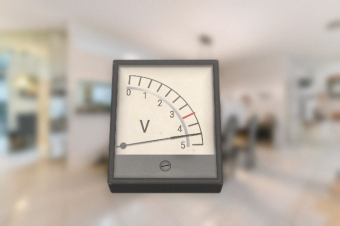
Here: 4.5 V
